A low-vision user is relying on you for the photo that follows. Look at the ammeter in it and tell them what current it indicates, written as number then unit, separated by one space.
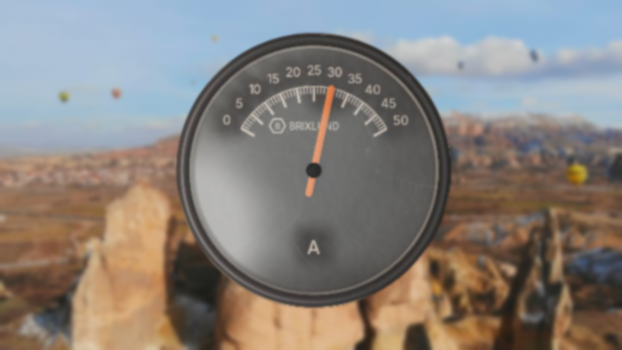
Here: 30 A
